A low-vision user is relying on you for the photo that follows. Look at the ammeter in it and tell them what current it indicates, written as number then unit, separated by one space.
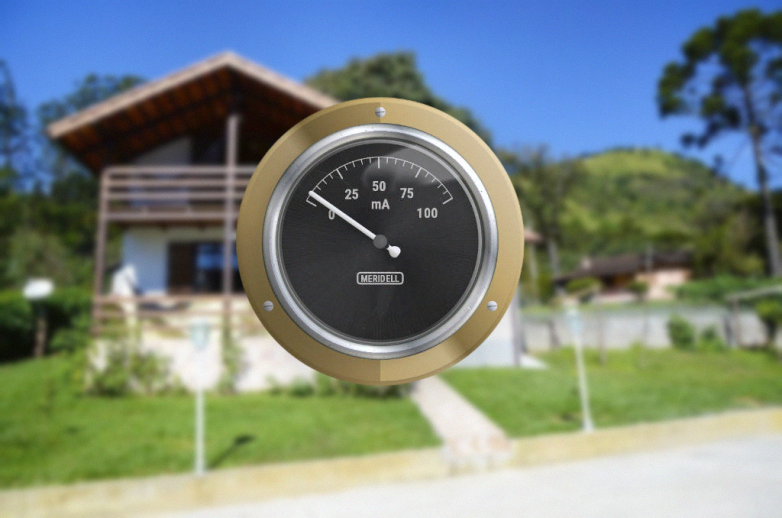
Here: 5 mA
